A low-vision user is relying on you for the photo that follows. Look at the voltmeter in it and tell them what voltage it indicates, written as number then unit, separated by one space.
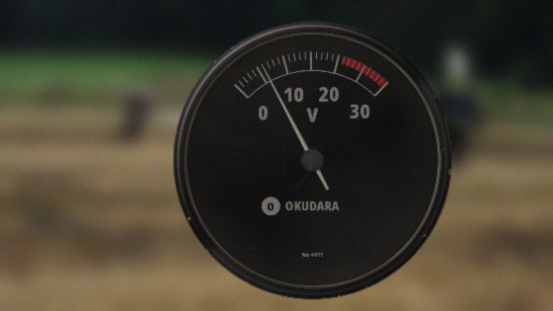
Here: 6 V
